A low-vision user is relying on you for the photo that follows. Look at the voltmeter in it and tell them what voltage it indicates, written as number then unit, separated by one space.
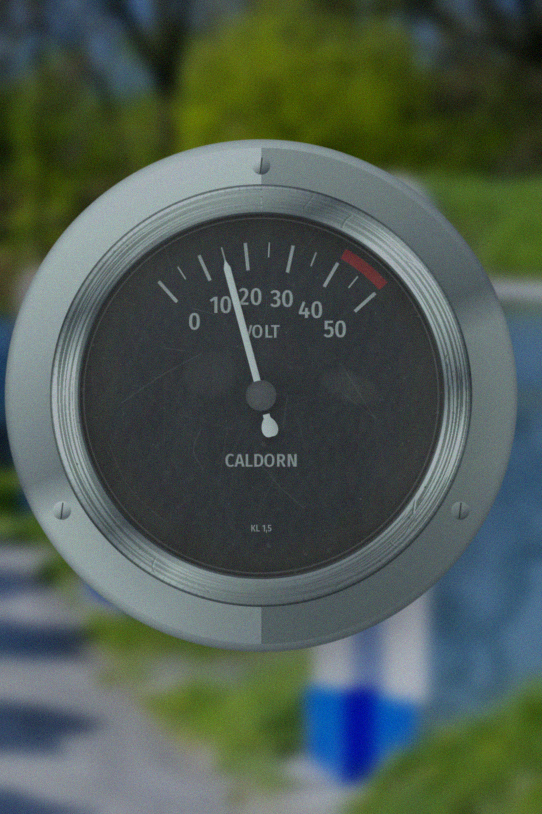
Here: 15 V
